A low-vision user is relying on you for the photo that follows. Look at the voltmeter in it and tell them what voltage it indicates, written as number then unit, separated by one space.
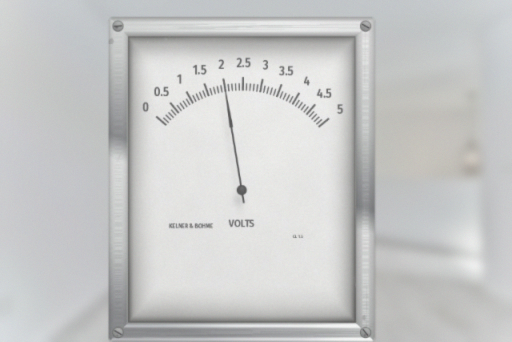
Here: 2 V
